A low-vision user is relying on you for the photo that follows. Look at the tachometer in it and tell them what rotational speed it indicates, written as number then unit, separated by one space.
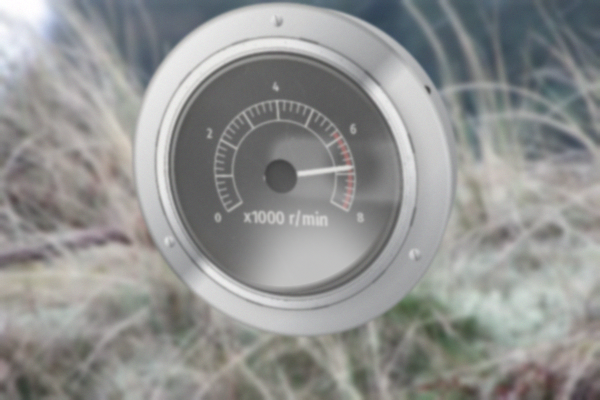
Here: 6800 rpm
